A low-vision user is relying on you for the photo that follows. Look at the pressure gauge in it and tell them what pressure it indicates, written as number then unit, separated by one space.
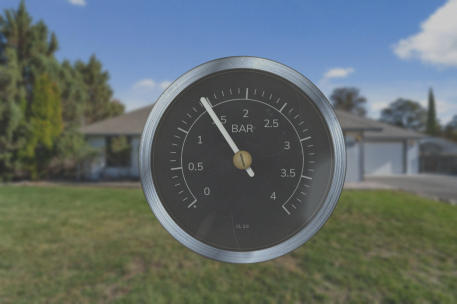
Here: 1.45 bar
